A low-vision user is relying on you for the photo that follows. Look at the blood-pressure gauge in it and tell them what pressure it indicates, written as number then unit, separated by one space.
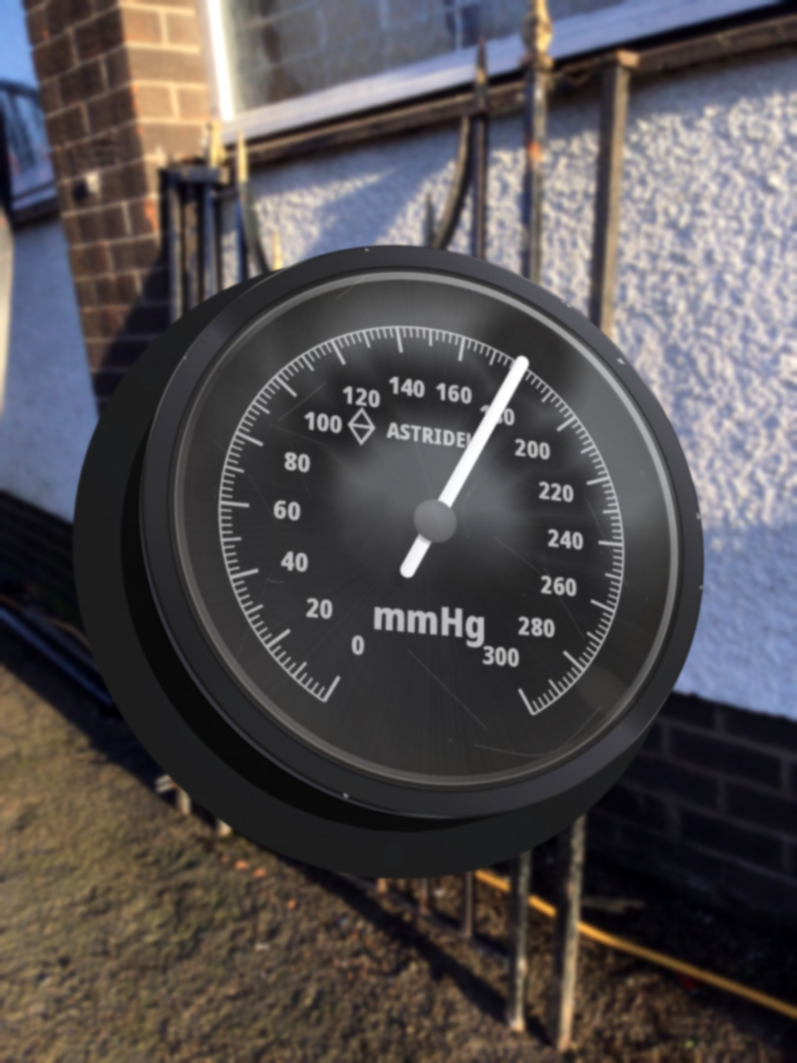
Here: 178 mmHg
